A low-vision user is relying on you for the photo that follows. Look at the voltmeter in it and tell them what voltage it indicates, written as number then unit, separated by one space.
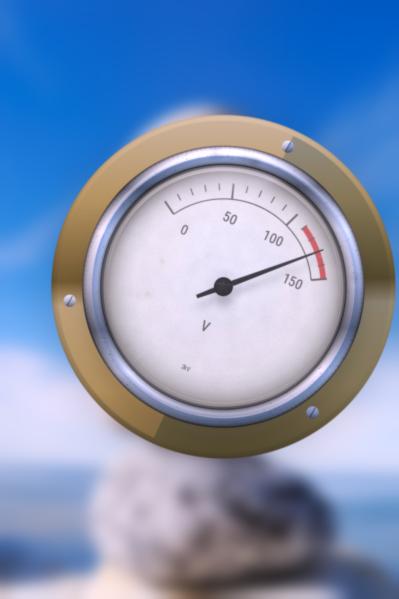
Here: 130 V
